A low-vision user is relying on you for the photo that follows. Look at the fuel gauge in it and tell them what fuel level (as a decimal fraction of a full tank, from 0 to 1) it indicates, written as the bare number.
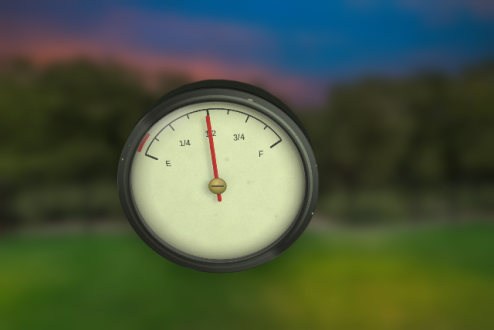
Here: 0.5
